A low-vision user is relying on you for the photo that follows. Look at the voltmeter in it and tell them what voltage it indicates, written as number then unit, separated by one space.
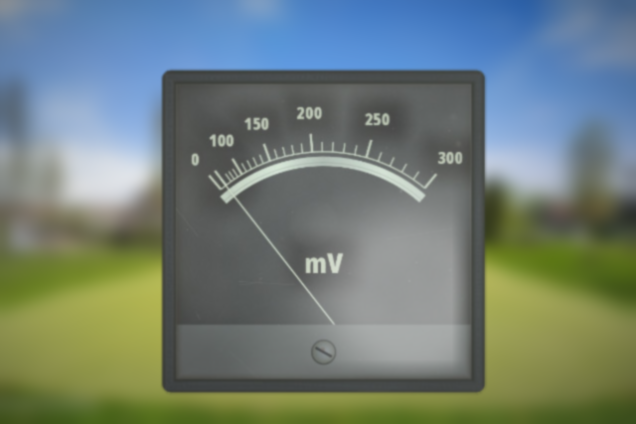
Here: 50 mV
